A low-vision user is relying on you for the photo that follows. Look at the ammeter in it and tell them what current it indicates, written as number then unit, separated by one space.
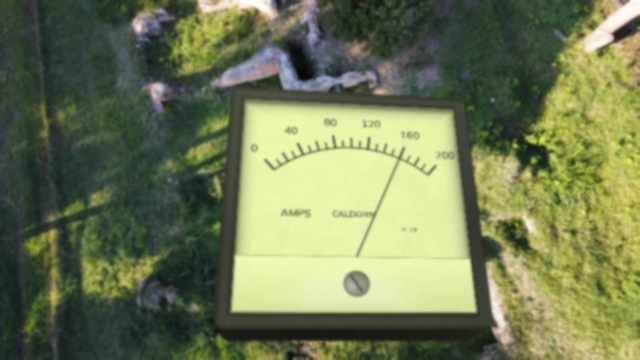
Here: 160 A
